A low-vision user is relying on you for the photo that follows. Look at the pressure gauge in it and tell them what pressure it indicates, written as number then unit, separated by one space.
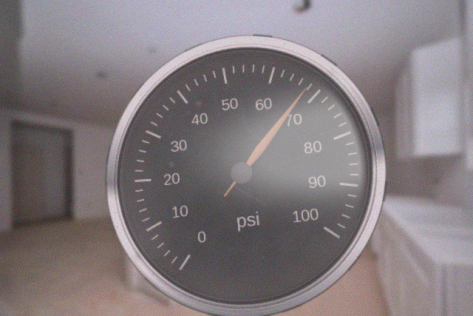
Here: 68 psi
